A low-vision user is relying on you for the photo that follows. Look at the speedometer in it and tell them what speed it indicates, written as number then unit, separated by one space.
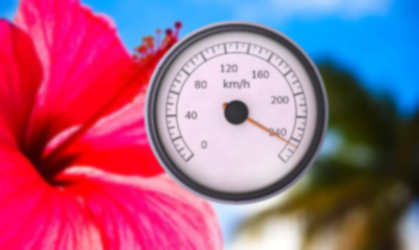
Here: 245 km/h
